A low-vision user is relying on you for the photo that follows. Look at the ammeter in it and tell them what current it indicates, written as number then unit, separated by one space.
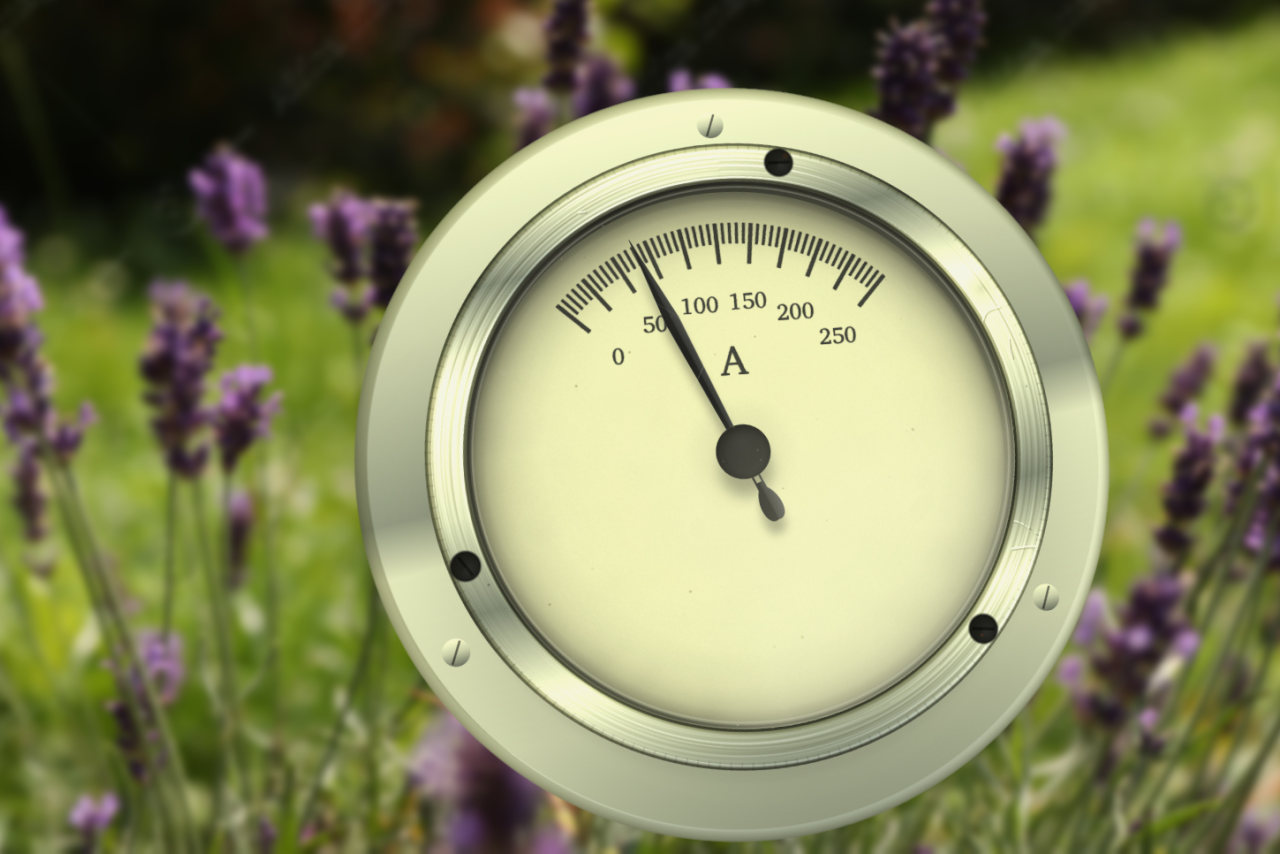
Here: 65 A
